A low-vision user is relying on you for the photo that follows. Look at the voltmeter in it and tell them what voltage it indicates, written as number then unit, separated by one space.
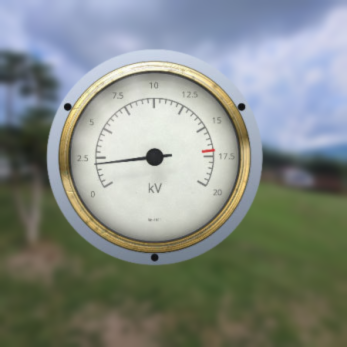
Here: 2 kV
